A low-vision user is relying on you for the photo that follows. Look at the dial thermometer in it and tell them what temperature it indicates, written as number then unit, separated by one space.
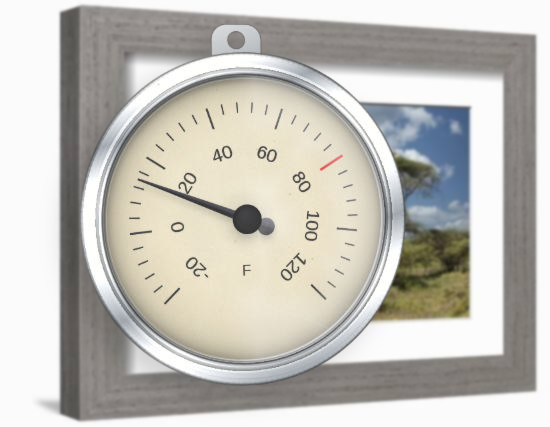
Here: 14 °F
